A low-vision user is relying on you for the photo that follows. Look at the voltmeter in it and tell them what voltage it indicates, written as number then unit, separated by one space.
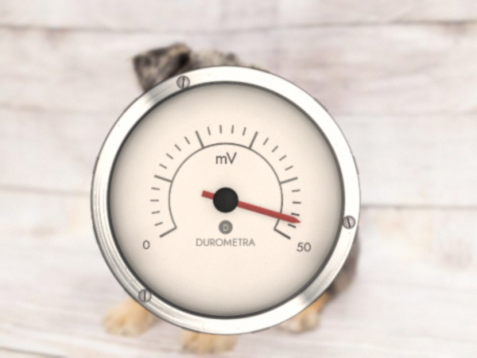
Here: 47 mV
